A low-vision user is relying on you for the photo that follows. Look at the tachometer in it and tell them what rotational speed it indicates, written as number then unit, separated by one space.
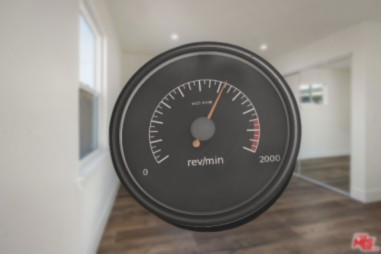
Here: 1250 rpm
